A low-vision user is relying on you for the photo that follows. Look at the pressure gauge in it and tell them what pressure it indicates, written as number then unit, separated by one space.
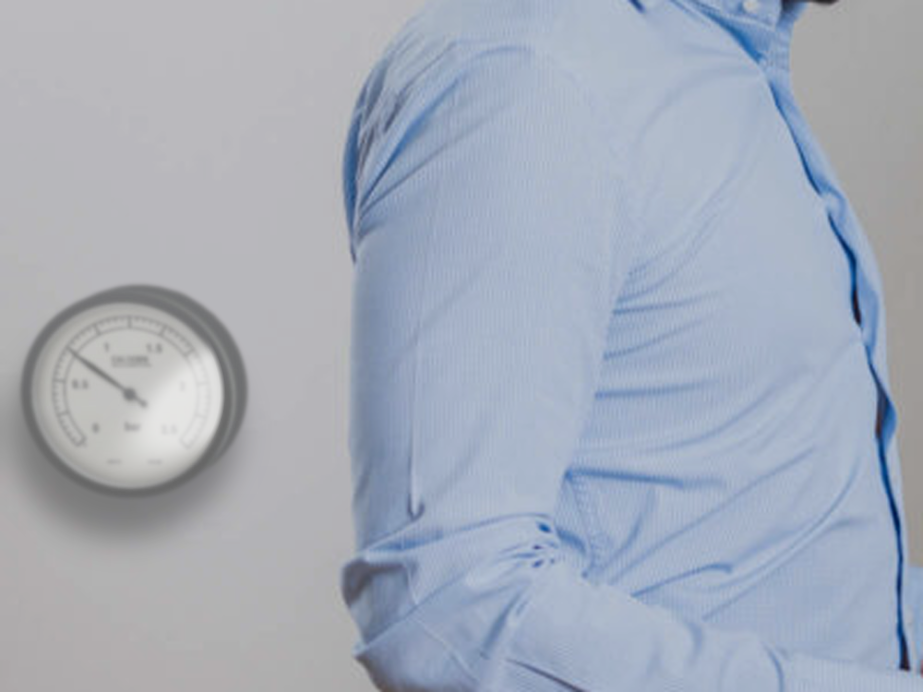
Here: 0.75 bar
